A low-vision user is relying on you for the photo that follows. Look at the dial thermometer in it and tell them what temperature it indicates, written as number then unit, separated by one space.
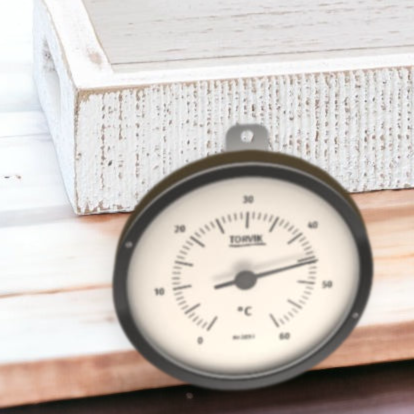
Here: 45 °C
